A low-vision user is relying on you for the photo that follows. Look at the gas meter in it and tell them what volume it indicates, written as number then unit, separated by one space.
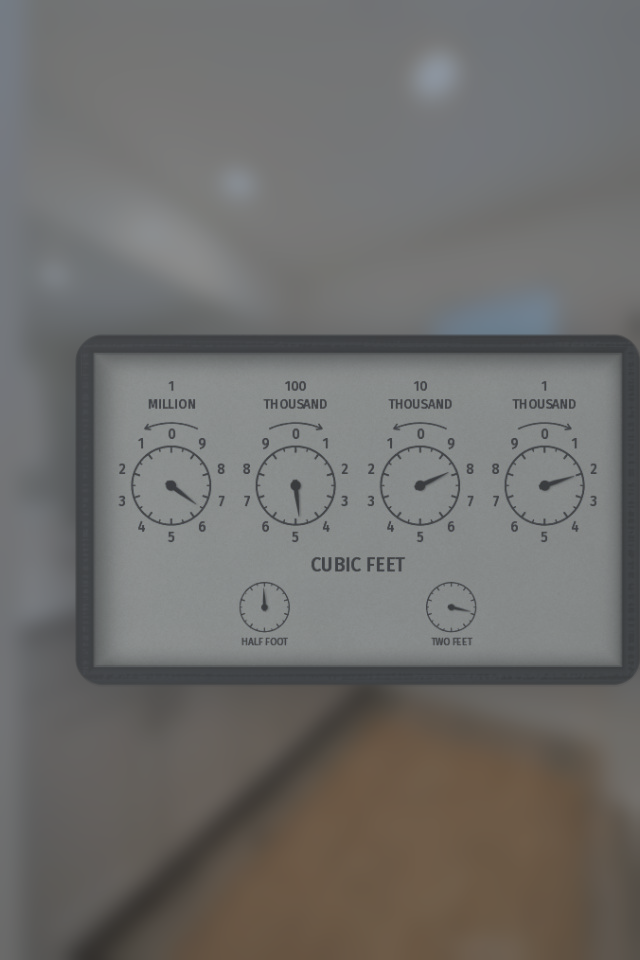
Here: 648200 ft³
